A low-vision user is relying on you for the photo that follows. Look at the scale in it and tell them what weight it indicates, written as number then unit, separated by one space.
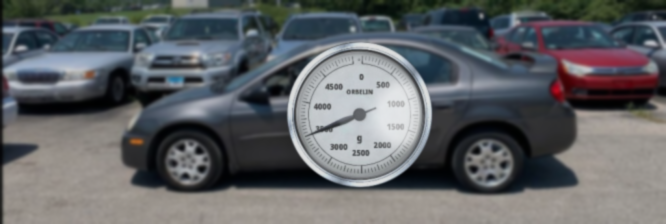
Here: 3500 g
